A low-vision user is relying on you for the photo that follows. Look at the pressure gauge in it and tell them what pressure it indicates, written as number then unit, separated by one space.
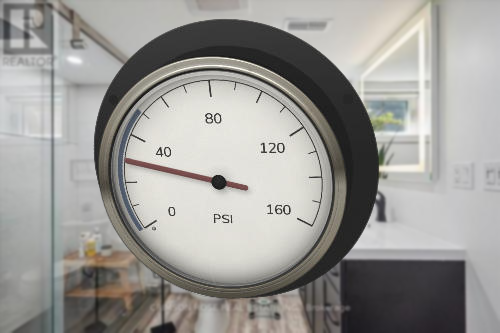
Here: 30 psi
